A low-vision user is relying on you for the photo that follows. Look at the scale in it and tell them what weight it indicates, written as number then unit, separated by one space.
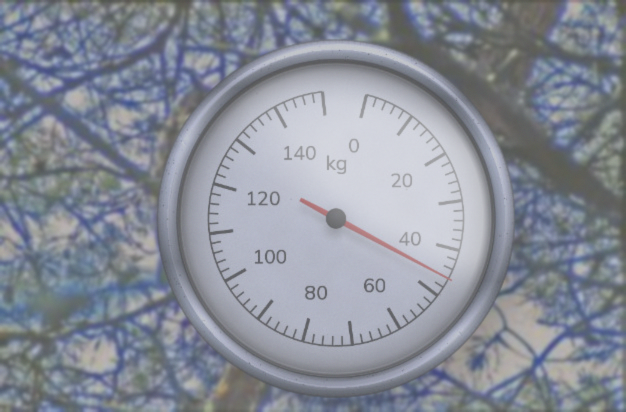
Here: 46 kg
